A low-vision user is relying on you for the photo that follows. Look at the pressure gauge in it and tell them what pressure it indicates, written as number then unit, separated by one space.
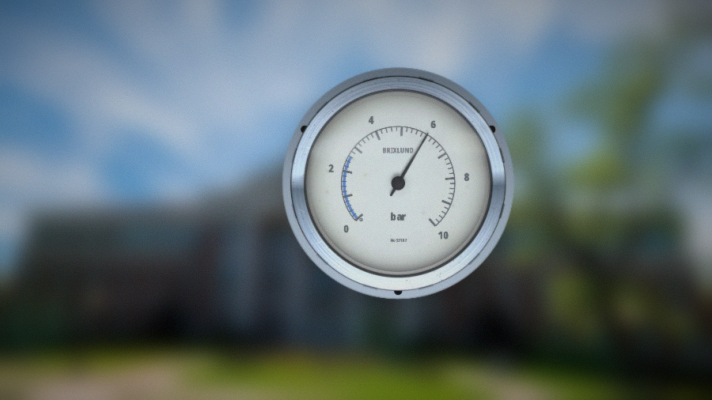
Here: 6 bar
